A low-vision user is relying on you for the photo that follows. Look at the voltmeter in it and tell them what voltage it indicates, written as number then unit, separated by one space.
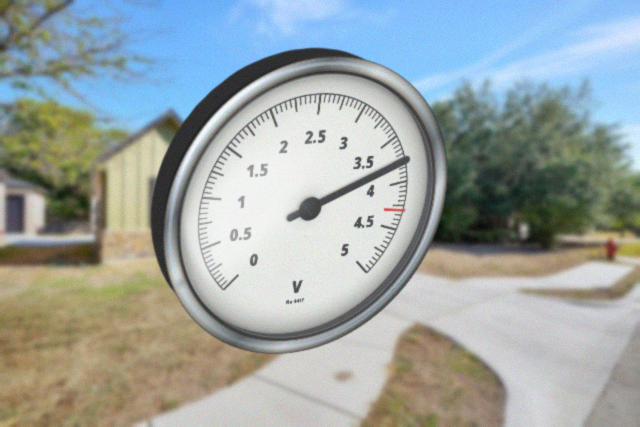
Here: 3.75 V
